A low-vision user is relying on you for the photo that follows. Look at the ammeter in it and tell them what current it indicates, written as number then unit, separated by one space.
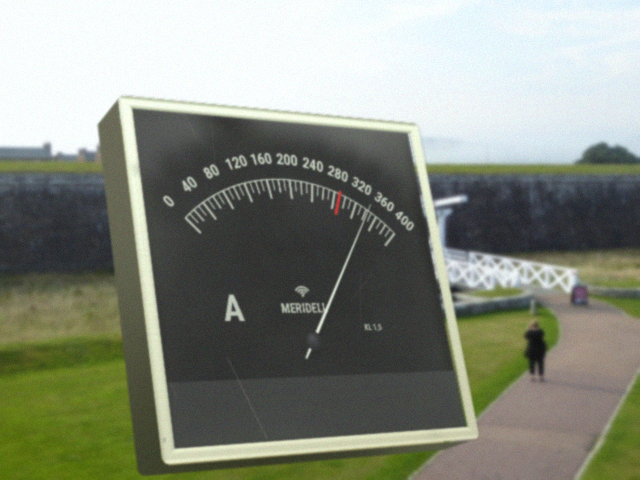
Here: 340 A
